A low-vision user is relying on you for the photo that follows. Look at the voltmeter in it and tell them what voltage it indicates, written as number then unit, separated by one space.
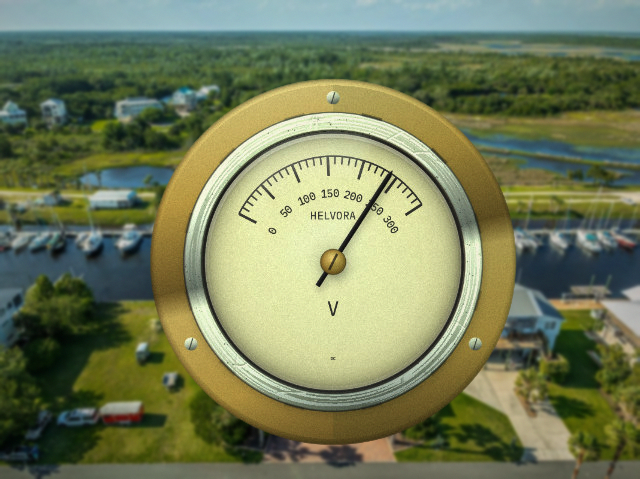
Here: 240 V
